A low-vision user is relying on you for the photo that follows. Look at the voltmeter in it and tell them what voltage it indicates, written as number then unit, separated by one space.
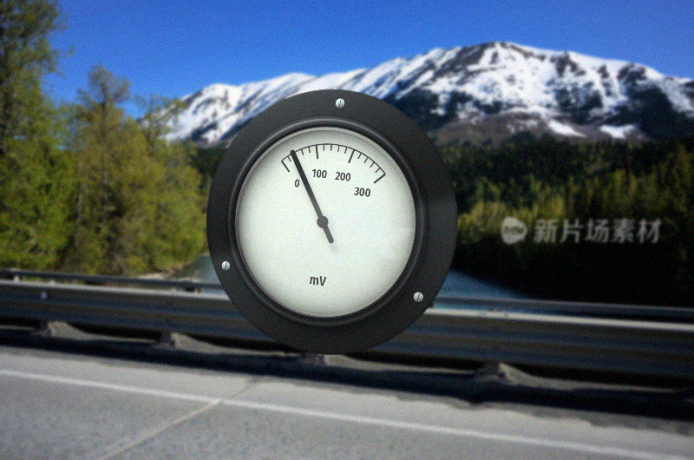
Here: 40 mV
